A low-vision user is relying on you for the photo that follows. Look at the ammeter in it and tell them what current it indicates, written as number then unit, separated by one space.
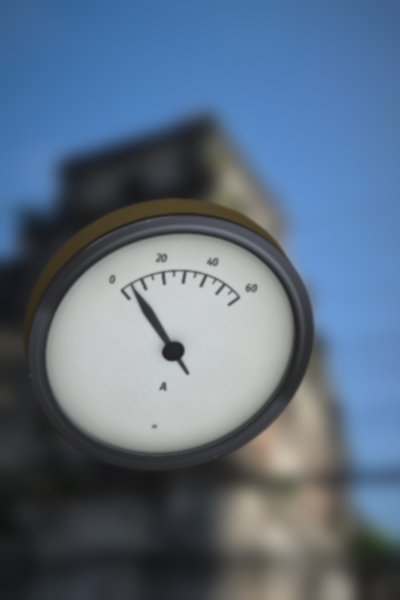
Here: 5 A
